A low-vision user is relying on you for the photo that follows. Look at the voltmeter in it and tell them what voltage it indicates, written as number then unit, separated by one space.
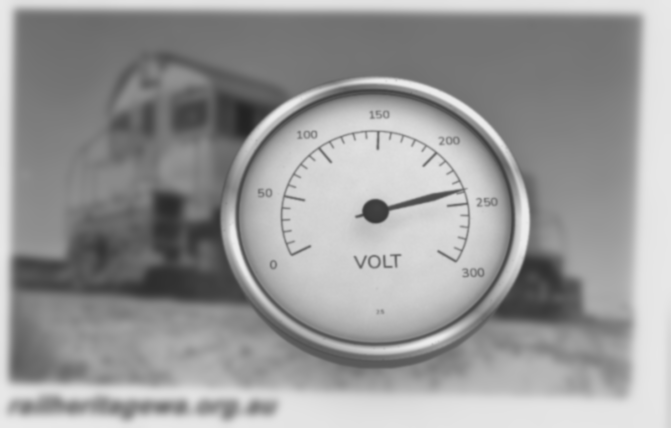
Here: 240 V
